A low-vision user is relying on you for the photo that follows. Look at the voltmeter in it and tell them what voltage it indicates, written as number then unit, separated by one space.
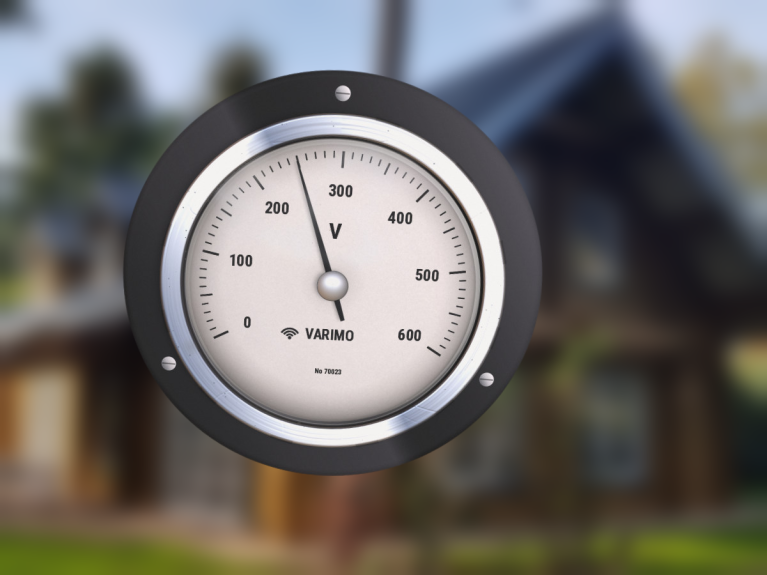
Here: 250 V
